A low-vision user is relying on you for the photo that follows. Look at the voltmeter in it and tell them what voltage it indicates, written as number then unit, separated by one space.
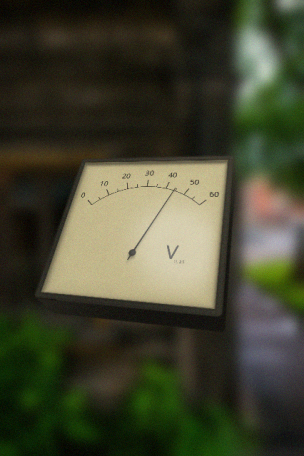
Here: 45 V
